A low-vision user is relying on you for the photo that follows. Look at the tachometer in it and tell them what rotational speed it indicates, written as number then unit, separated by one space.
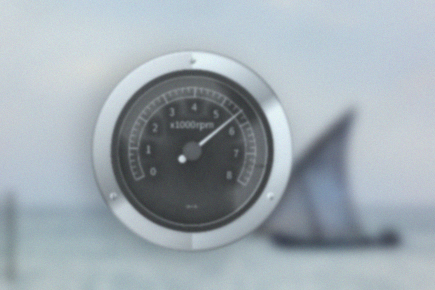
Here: 5600 rpm
